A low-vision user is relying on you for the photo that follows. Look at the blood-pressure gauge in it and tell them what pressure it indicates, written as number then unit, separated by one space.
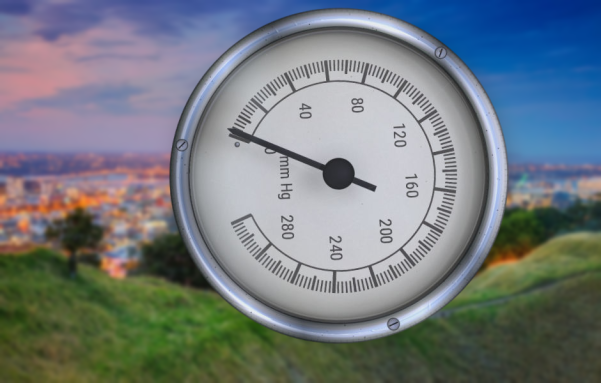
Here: 2 mmHg
